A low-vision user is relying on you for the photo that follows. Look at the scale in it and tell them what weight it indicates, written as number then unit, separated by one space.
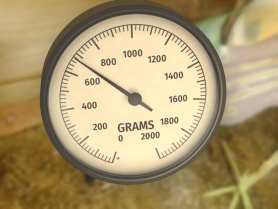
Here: 680 g
